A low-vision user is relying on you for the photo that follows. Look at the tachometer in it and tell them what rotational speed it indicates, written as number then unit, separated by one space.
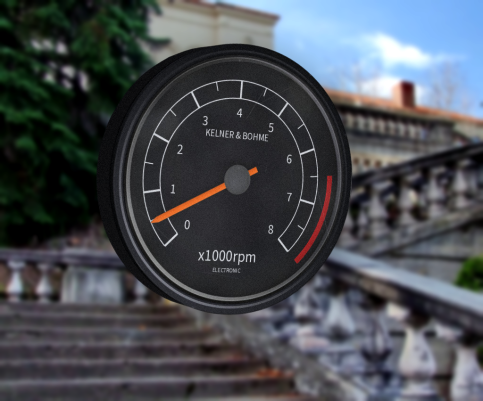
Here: 500 rpm
